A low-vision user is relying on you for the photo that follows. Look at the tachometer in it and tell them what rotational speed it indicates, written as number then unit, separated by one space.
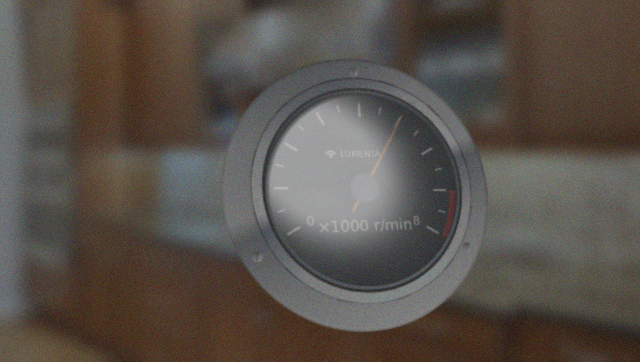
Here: 5000 rpm
